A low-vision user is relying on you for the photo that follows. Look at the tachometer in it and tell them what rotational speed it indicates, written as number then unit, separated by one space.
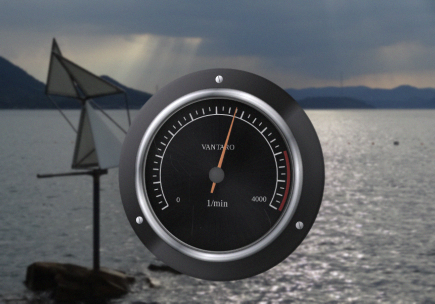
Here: 2300 rpm
